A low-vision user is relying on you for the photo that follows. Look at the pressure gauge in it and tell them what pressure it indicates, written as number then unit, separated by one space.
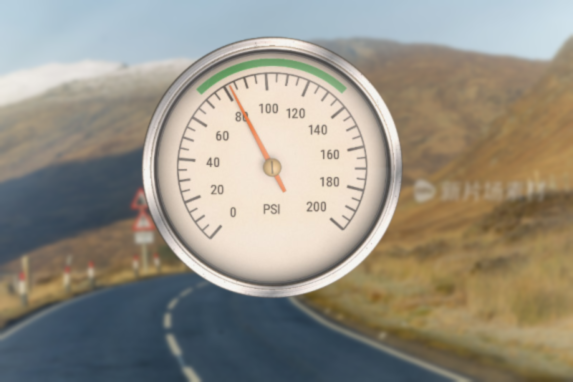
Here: 82.5 psi
